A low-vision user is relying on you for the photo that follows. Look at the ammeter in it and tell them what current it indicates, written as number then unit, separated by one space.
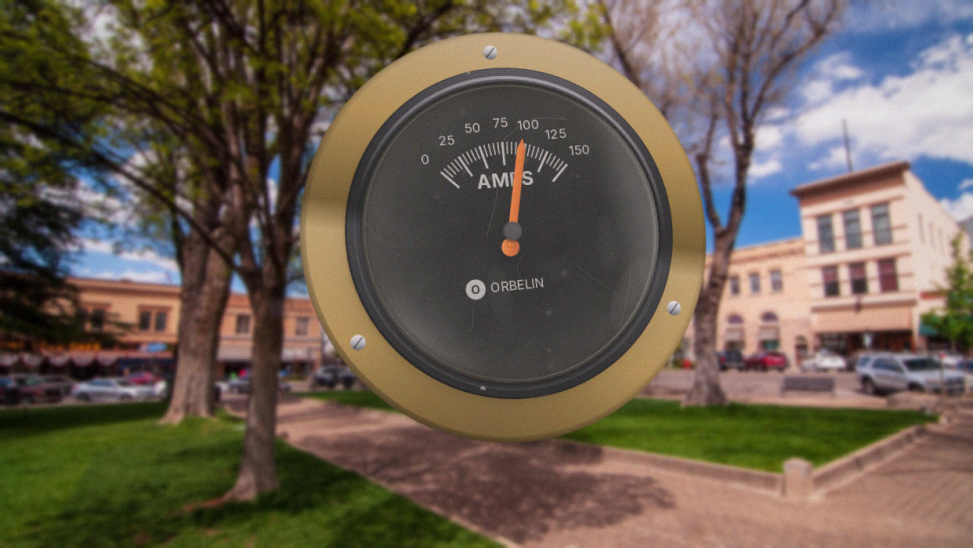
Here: 95 A
